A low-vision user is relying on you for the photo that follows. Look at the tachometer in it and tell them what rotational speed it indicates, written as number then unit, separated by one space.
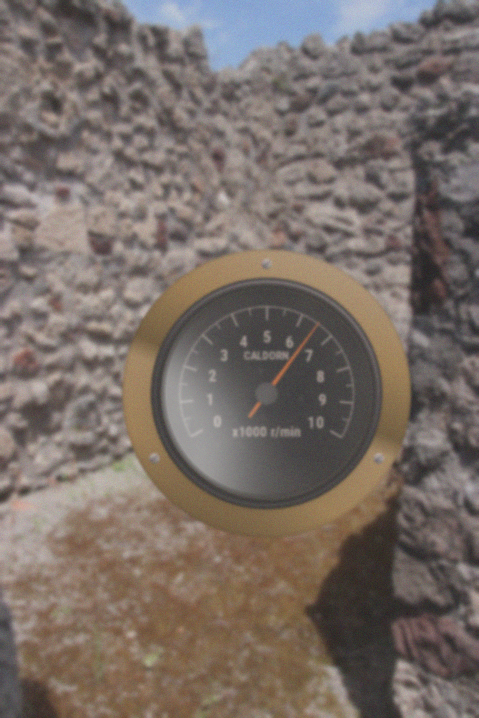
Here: 6500 rpm
